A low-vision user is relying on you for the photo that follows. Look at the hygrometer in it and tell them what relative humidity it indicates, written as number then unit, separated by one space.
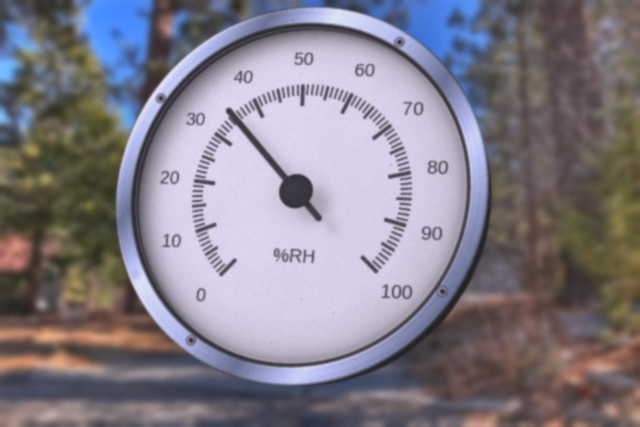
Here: 35 %
